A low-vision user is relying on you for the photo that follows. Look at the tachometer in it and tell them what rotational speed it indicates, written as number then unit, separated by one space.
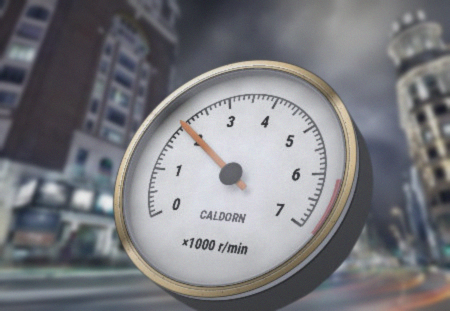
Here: 2000 rpm
